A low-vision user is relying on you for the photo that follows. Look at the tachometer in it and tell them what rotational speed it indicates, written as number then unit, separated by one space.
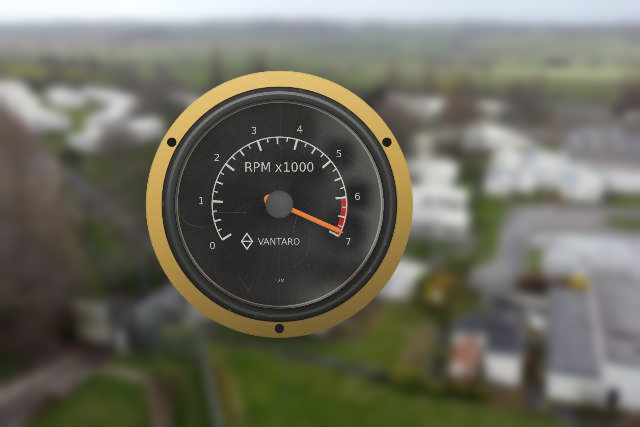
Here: 6875 rpm
